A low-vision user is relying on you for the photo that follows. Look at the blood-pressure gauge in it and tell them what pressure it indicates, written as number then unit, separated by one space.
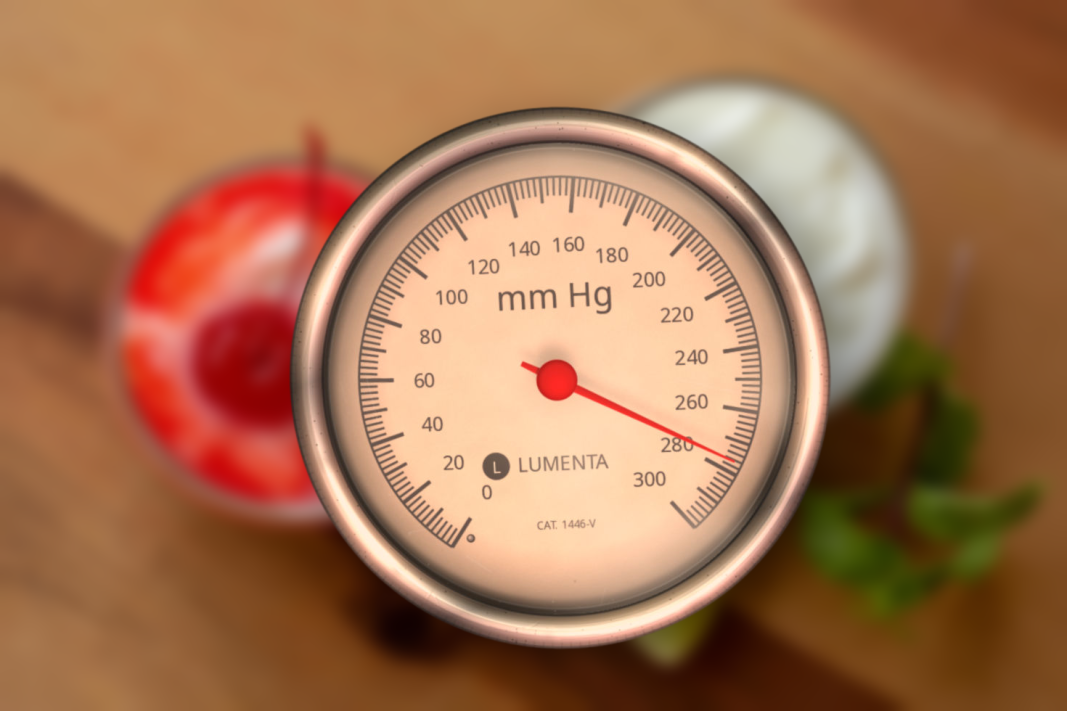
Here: 276 mmHg
